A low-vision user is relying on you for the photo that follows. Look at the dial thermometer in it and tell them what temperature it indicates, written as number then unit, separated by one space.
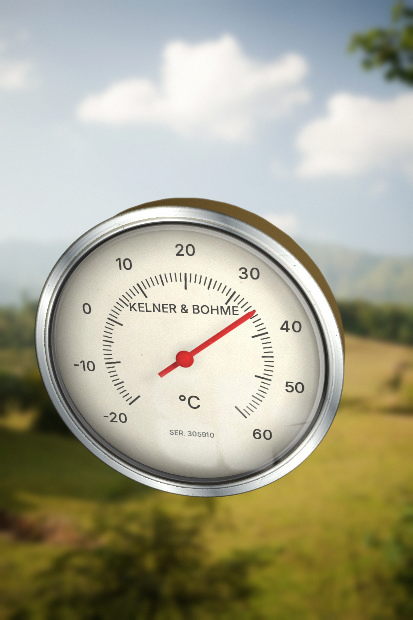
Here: 35 °C
